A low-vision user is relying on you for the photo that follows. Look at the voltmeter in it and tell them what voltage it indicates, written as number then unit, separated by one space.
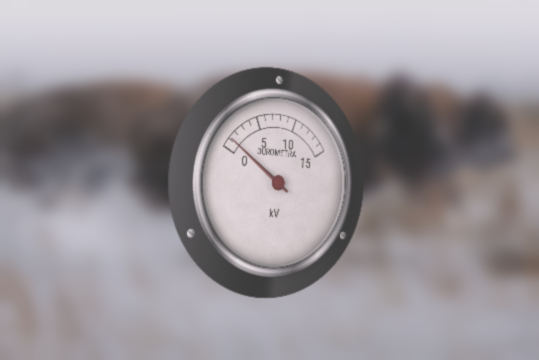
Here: 1 kV
